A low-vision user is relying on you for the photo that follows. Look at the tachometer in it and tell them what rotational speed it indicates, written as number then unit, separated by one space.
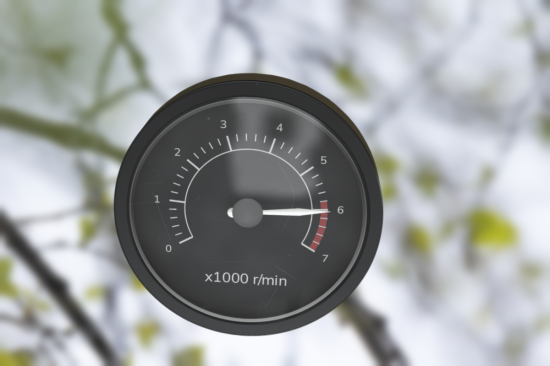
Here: 6000 rpm
